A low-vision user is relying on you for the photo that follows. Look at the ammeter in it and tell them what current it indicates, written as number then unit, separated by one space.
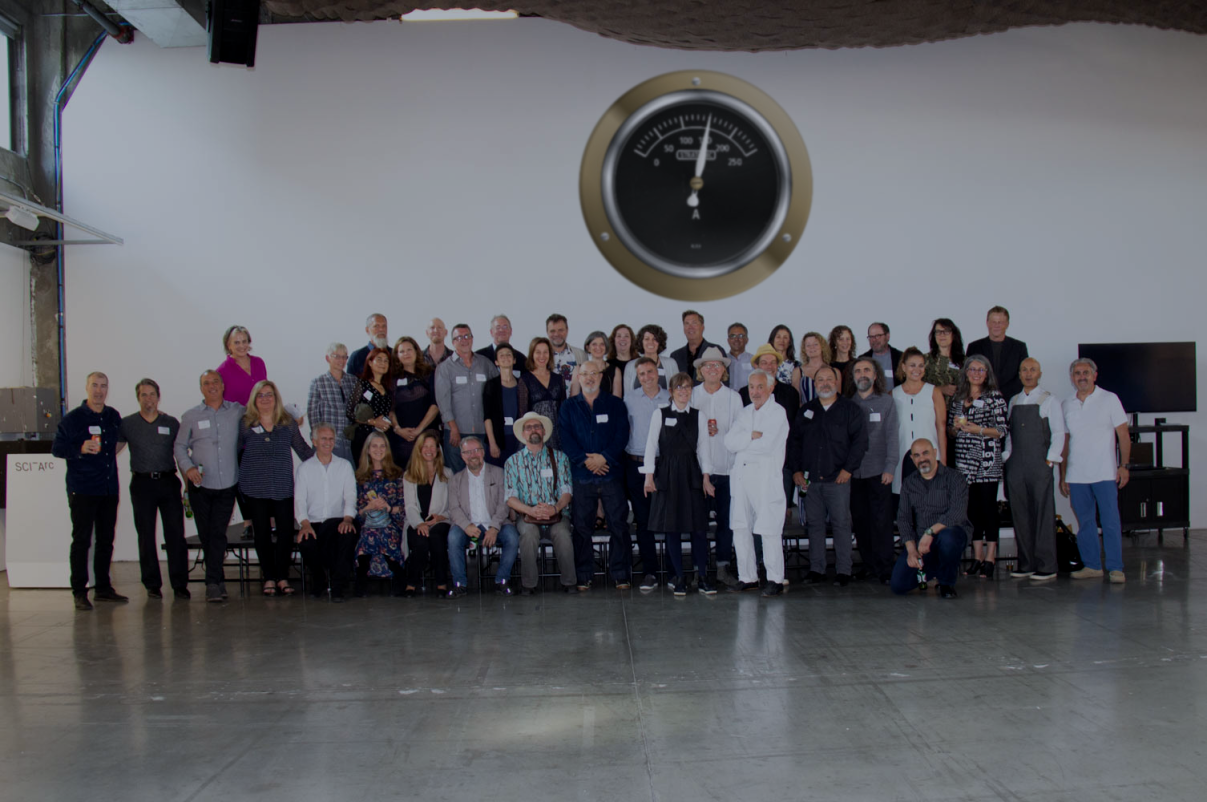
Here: 150 A
